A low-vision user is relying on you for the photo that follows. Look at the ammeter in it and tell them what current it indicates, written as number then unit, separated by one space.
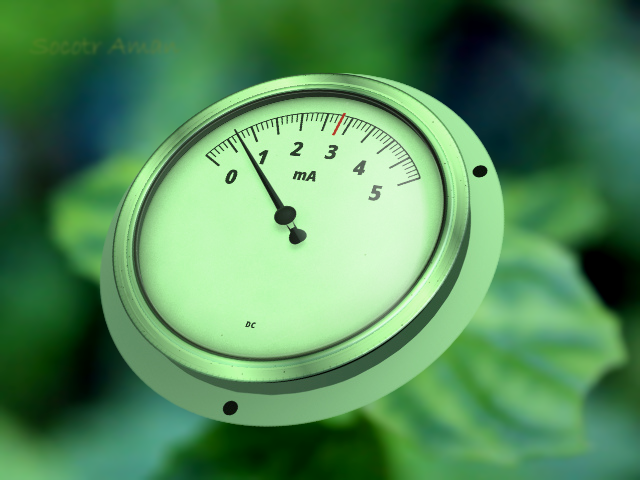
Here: 0.7 mA
